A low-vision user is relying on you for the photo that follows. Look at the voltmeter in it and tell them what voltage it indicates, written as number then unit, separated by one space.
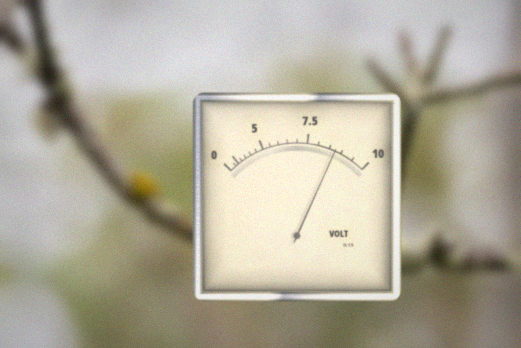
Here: 8.75 V
